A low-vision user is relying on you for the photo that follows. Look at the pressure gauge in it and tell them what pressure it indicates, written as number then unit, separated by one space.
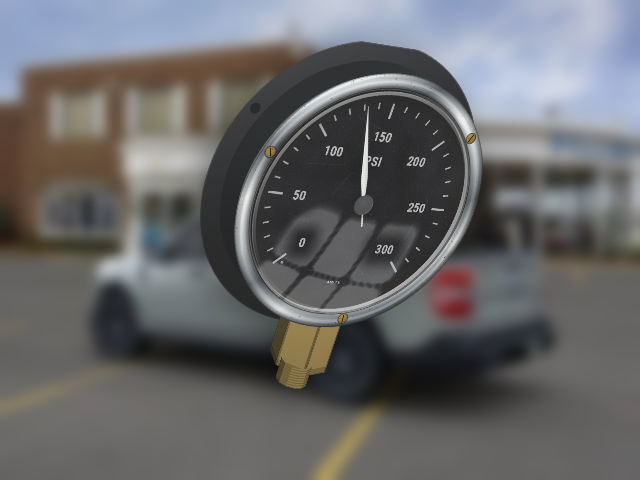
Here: 130 psi
